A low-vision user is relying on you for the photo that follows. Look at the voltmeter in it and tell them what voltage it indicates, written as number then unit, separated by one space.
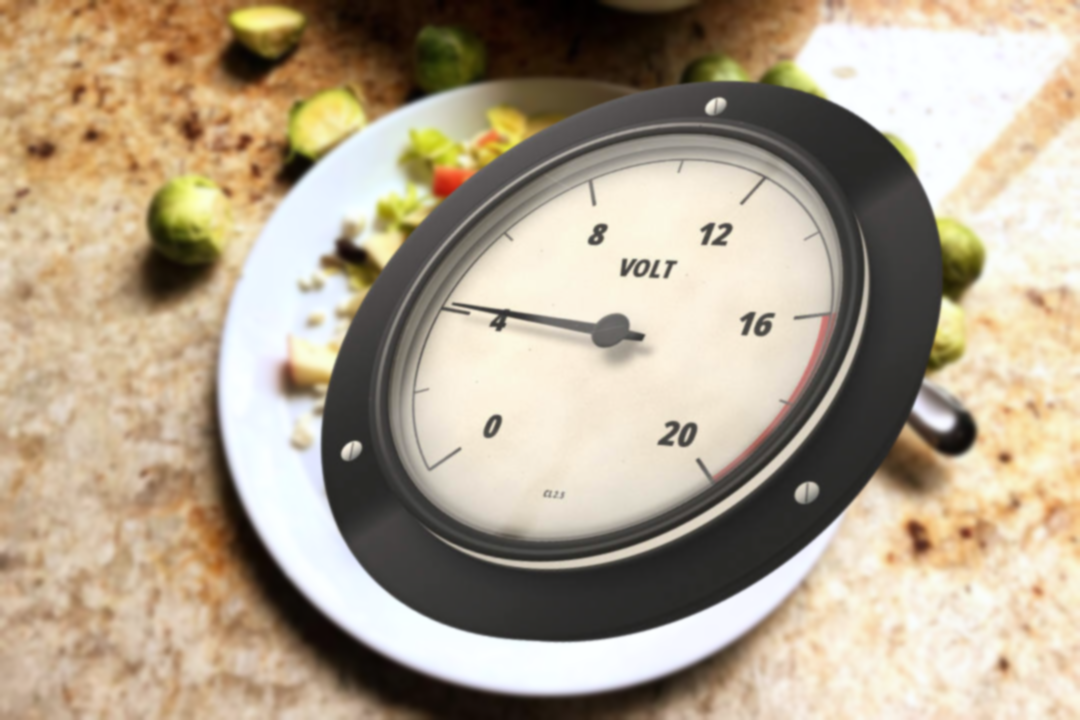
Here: 4 V
